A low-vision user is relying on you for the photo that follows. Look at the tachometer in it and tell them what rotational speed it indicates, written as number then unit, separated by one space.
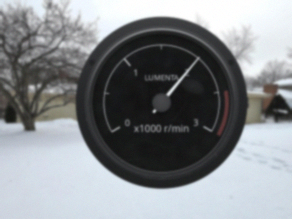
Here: 2000 rpm
